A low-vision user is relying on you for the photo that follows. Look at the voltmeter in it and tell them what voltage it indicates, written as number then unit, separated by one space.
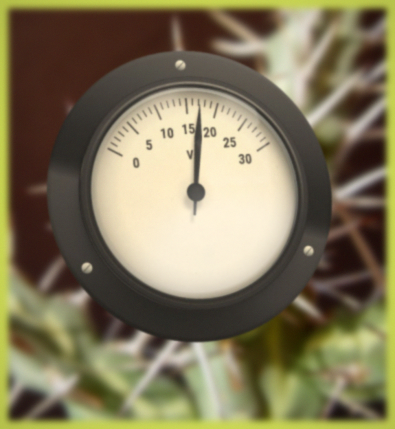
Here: 17 V
